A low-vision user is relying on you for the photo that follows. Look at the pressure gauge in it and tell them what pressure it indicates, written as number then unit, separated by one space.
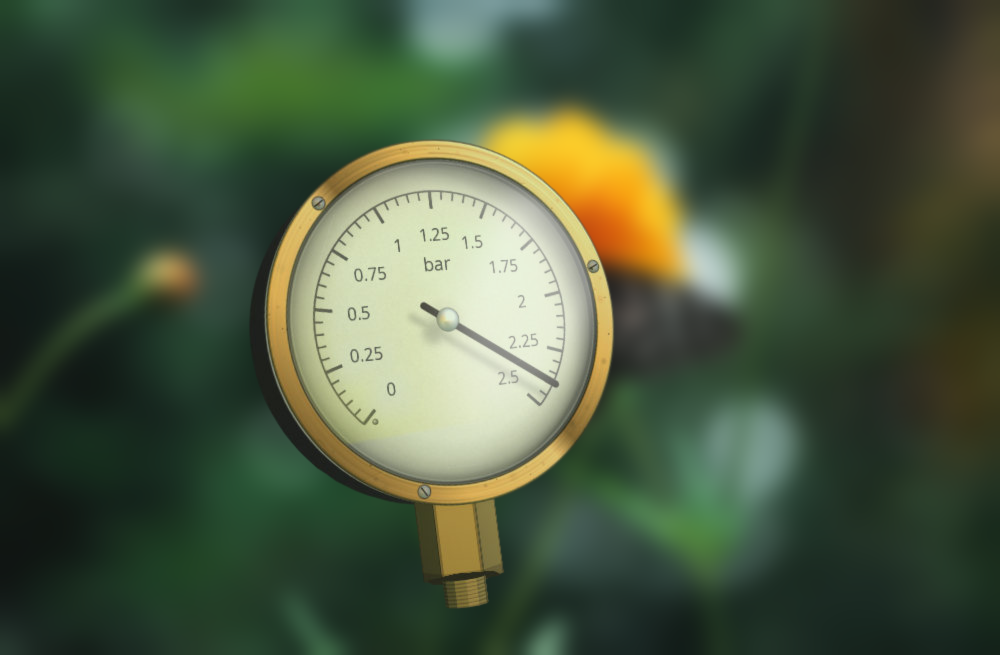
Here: 2.4 bar
